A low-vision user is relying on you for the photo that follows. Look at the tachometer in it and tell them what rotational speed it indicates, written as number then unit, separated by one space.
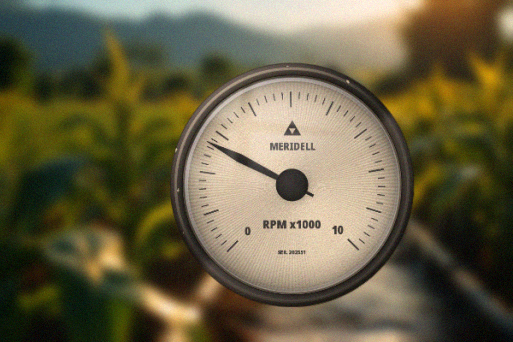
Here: 2700 rpm
